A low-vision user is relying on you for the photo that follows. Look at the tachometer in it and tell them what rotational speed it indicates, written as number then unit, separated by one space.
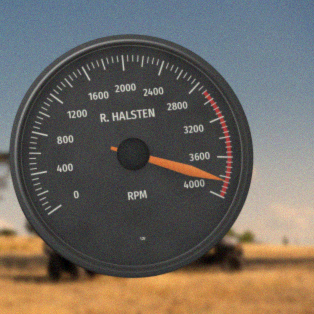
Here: 3850 rpm
